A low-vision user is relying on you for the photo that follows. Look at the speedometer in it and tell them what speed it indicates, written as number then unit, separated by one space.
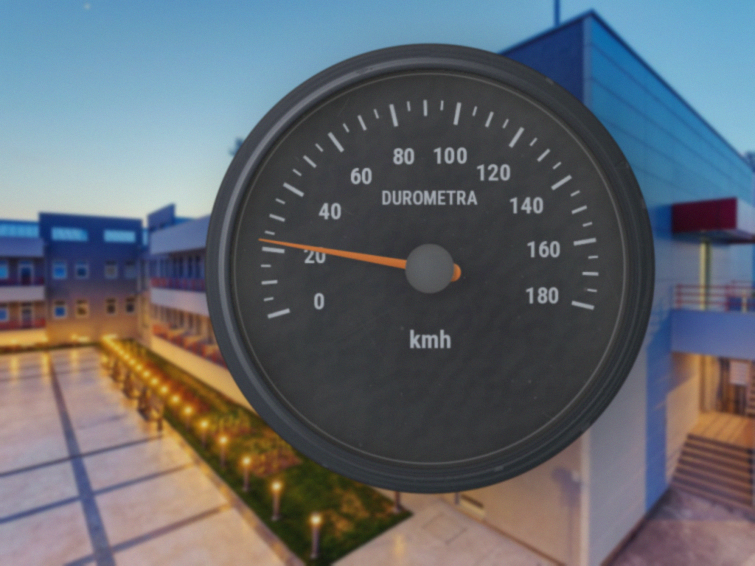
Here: 22.5 km/h
